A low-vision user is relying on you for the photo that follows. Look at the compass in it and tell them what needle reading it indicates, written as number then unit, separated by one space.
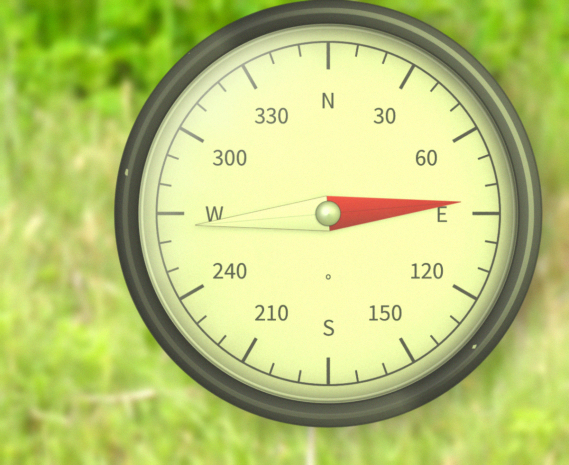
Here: 85 °
